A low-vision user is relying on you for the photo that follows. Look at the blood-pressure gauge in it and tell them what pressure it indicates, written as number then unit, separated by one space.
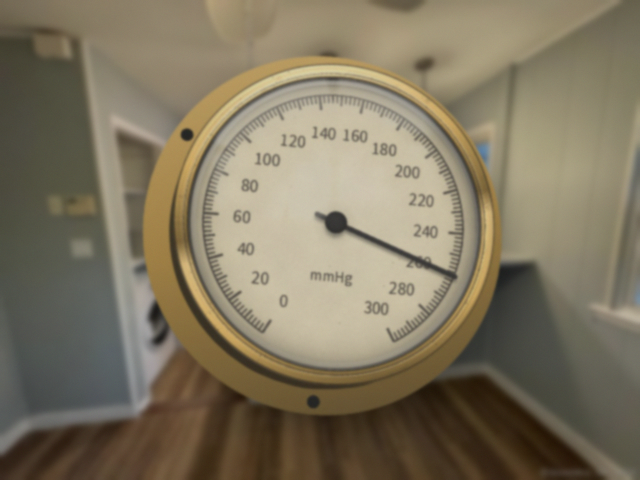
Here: 260 mmHg
